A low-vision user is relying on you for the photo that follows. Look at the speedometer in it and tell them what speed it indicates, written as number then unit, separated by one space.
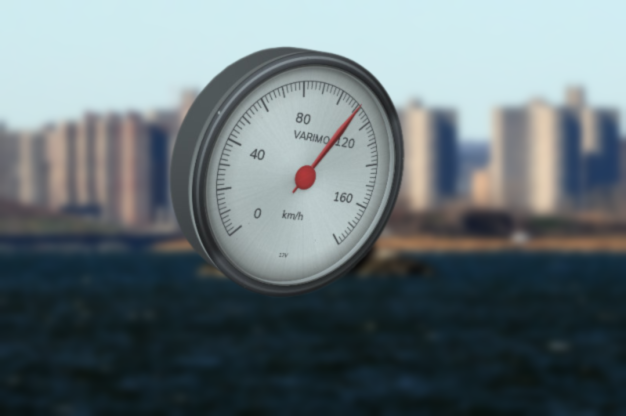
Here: 110 km/h
